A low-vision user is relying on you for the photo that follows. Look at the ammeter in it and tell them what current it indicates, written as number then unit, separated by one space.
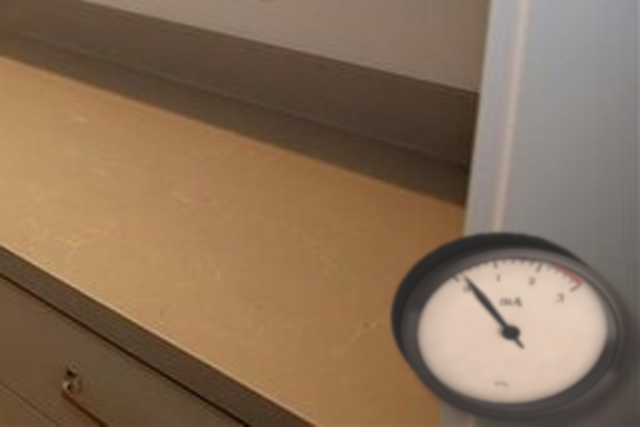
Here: 0.2 mA
